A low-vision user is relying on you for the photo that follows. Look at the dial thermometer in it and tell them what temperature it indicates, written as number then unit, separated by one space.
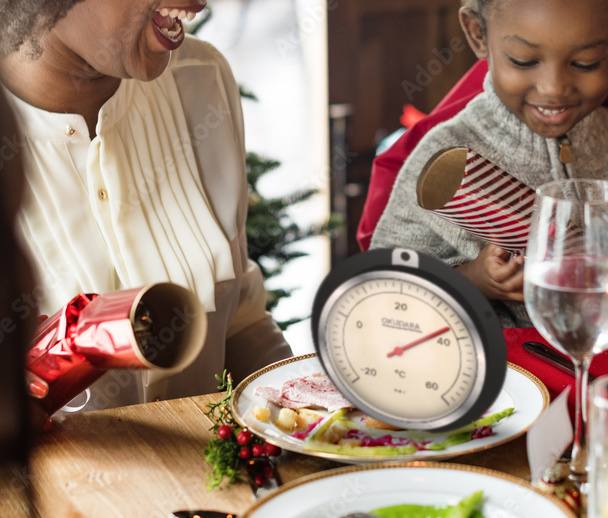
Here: 36 °C
